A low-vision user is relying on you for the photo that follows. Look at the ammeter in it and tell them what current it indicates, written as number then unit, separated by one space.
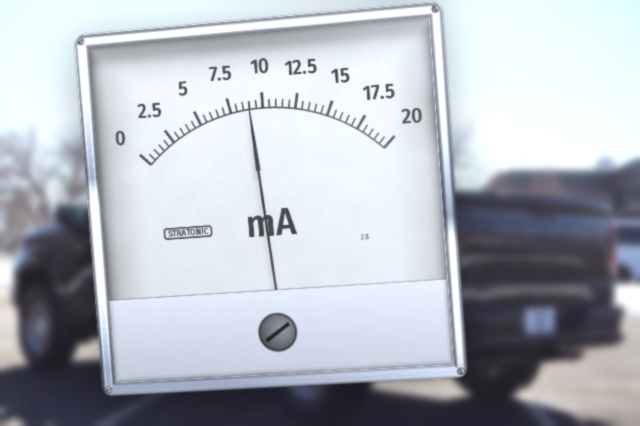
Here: 9 mA
